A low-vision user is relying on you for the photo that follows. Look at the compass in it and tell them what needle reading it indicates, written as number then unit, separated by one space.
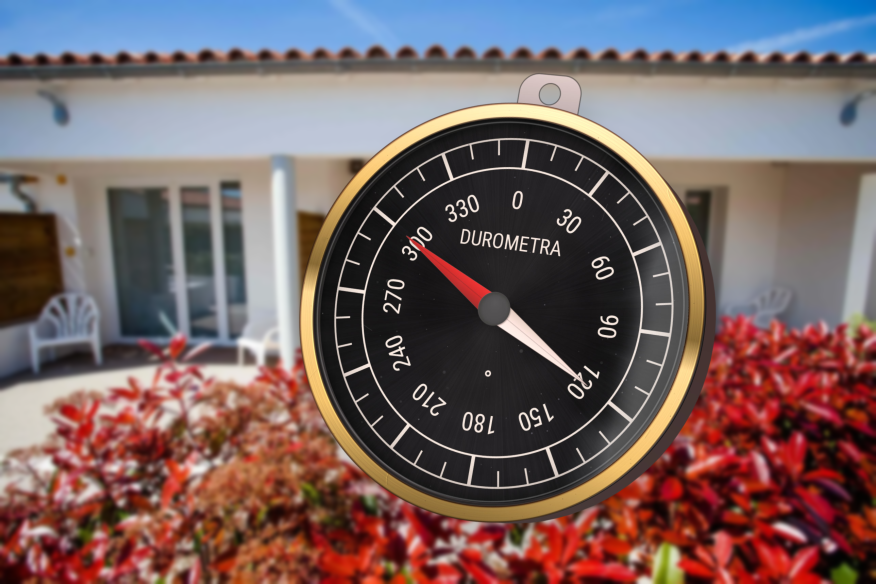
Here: 300 °
